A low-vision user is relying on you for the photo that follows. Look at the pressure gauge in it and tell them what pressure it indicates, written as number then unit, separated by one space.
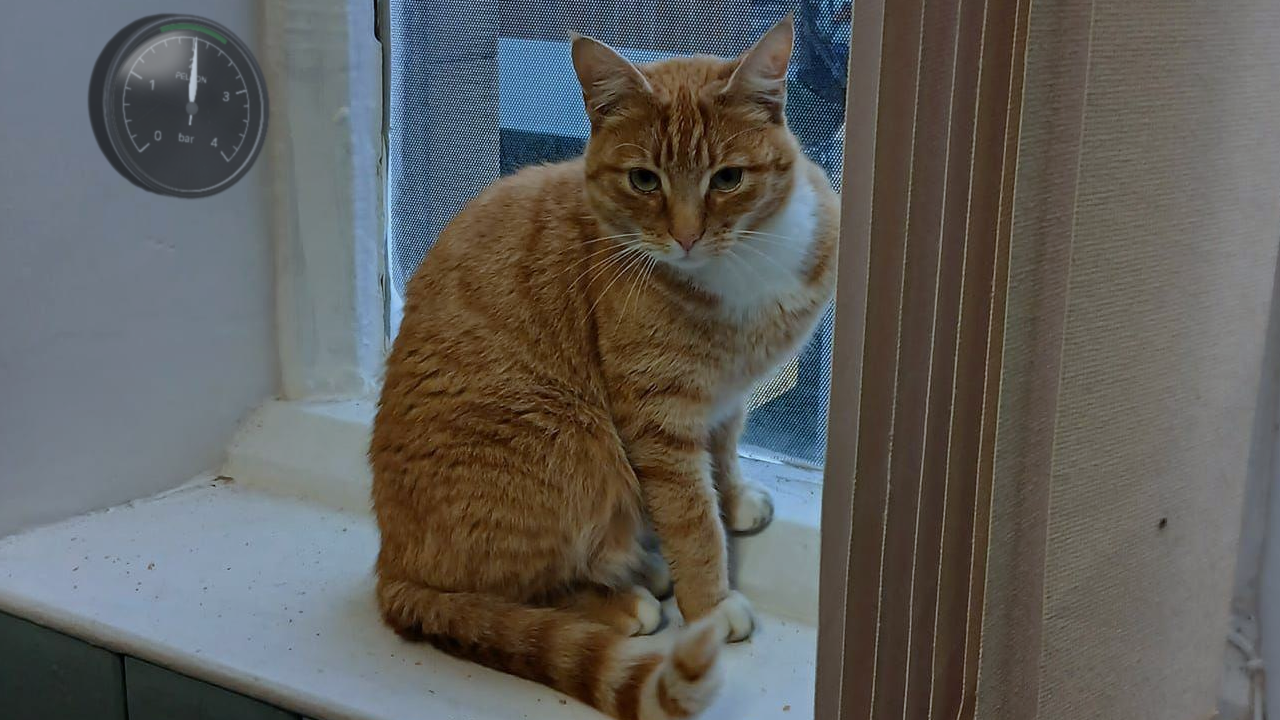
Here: 2 bar
